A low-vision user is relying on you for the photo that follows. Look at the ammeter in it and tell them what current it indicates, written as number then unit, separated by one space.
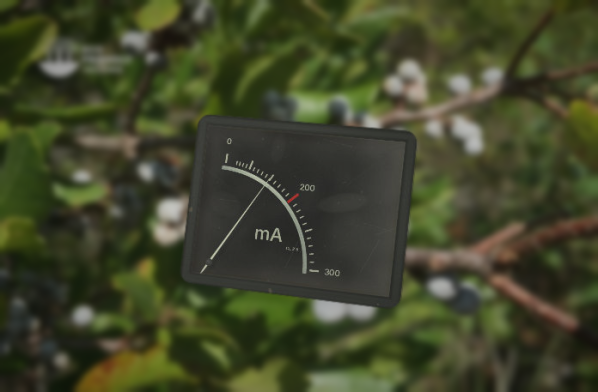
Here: 150 mA
